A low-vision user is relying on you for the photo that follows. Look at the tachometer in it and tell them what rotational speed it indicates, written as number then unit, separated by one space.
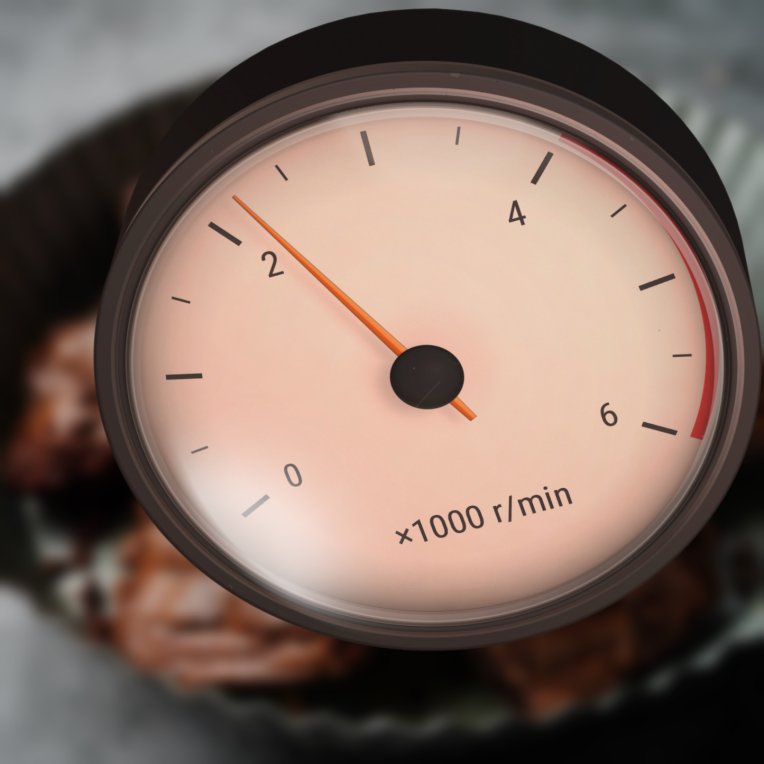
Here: 2250 rpm
